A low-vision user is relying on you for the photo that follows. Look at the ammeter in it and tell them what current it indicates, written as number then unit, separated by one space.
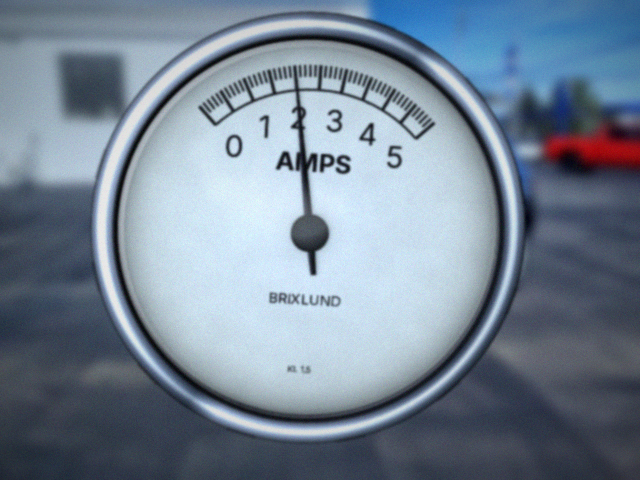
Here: 2 A
